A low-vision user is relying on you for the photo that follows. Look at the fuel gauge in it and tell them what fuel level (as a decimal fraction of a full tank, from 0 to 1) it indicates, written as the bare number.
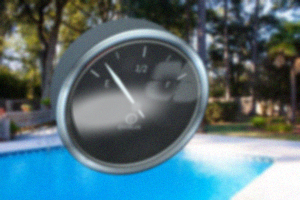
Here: 0.125
